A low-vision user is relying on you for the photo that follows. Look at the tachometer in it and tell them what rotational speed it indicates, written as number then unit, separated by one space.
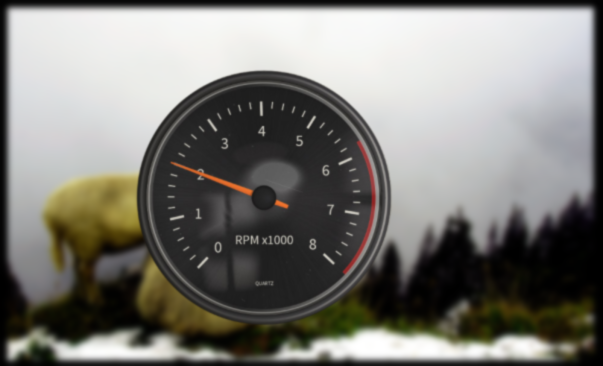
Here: 2000 rpm
